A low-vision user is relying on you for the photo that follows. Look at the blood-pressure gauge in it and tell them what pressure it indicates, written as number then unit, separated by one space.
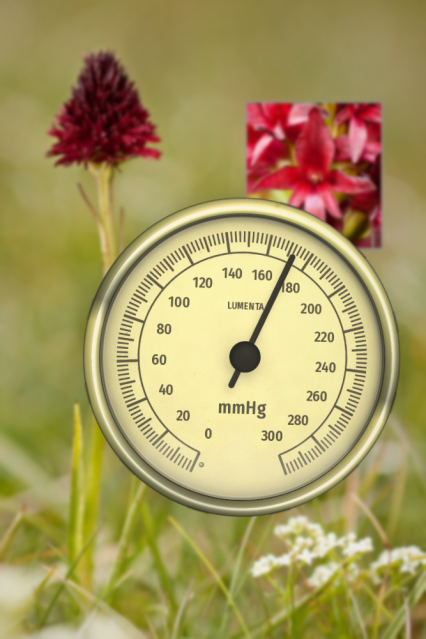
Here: 172 mmHg
